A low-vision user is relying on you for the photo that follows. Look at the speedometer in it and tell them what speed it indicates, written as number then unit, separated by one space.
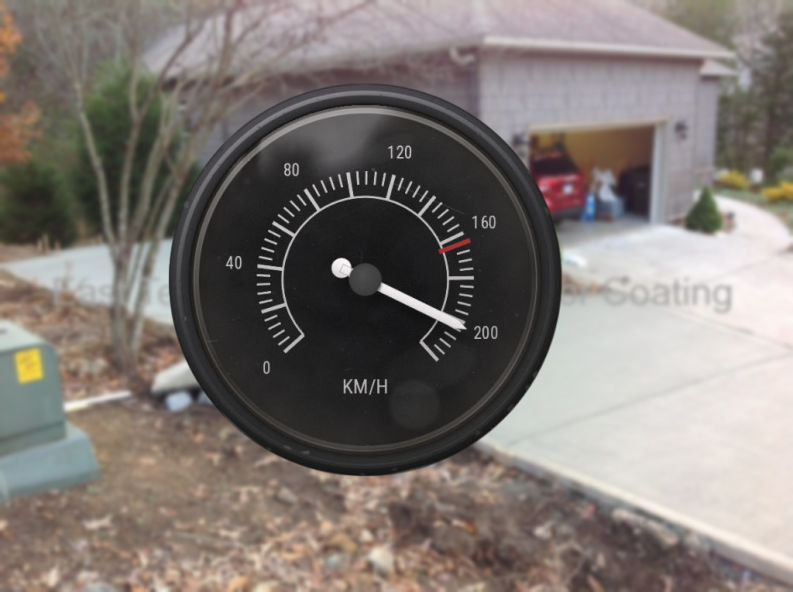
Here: 202 km/h
